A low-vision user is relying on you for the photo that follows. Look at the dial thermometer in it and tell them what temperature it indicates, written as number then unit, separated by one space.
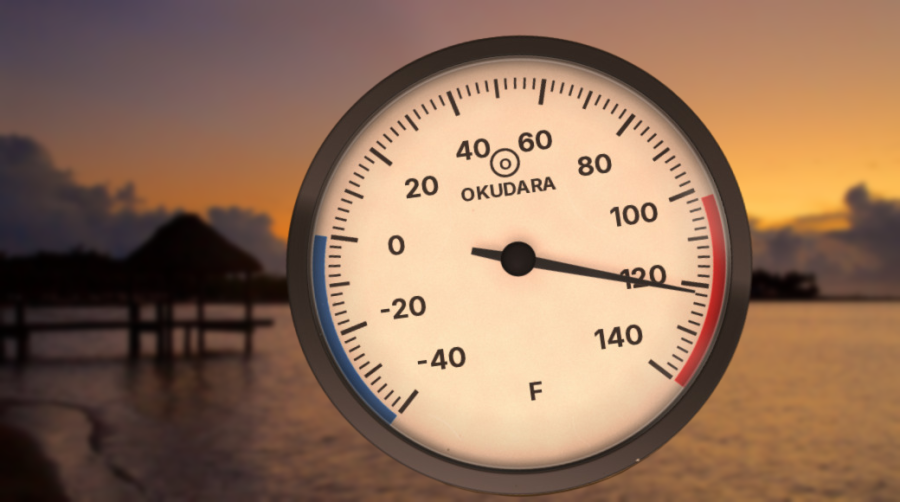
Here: 122 °F
